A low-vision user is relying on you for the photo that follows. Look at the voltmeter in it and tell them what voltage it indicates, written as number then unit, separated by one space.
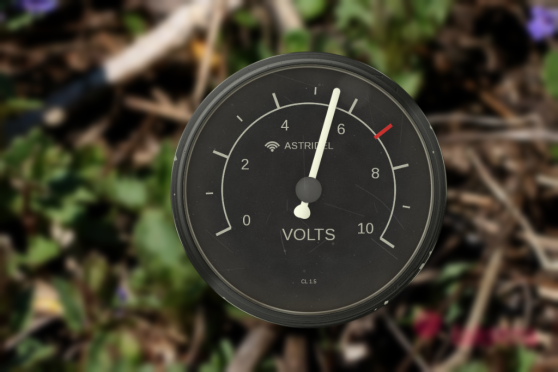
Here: 5.5 V
